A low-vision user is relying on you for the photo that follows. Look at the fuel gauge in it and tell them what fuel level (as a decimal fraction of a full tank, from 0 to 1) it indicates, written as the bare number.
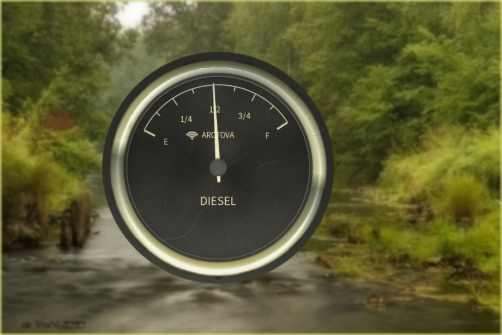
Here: 0.5
